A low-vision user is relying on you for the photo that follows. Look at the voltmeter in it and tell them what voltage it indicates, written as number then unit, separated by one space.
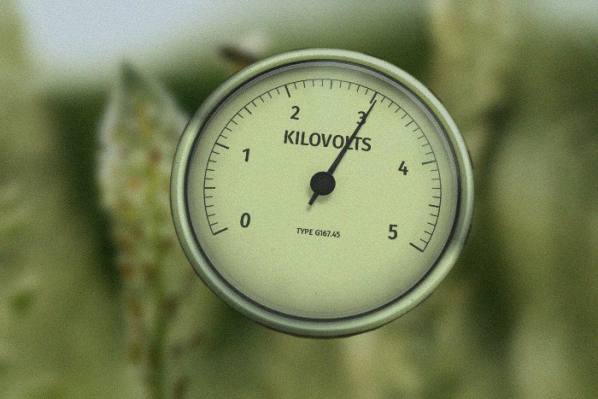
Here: 3.05 kV
